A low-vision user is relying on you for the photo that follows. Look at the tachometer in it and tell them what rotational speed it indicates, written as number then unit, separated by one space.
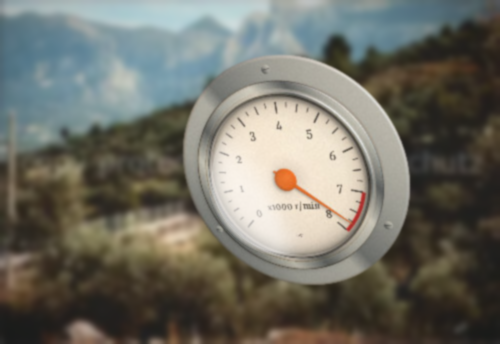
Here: 7750 rpm
